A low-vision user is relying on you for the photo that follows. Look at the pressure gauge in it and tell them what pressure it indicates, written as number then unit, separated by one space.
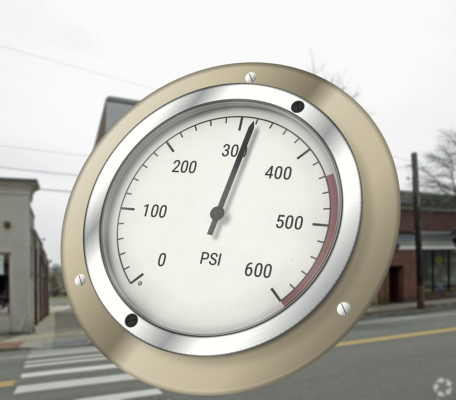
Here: 320 psi
